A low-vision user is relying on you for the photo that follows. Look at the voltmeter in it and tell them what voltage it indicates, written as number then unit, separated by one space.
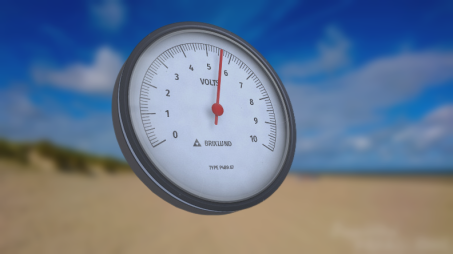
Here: 5.5 V
